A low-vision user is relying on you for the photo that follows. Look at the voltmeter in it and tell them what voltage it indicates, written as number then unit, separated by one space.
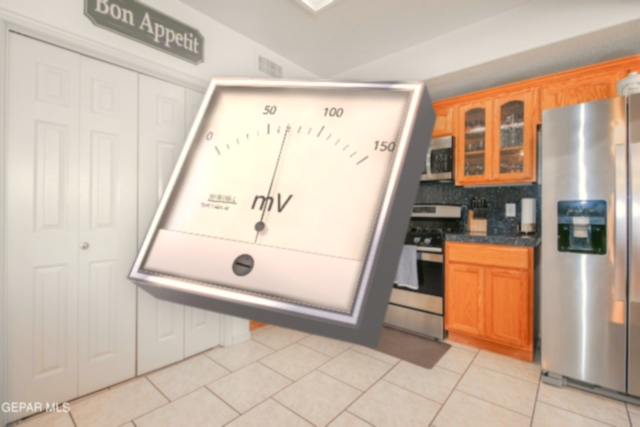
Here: 70 mV
